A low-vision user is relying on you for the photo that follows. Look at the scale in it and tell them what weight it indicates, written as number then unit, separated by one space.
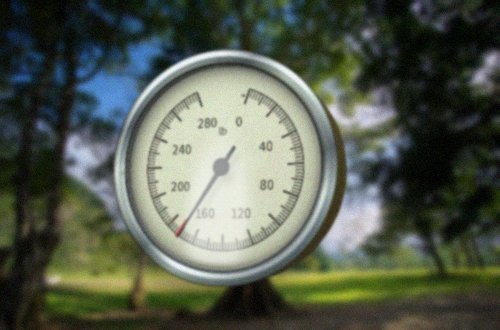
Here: 170 lb
